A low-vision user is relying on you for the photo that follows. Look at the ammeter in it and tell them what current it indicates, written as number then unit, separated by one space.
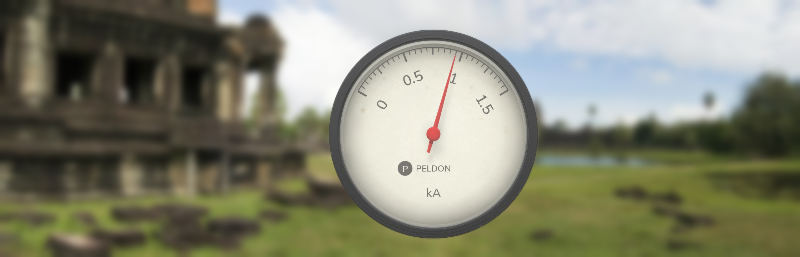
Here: 0.95 kA
